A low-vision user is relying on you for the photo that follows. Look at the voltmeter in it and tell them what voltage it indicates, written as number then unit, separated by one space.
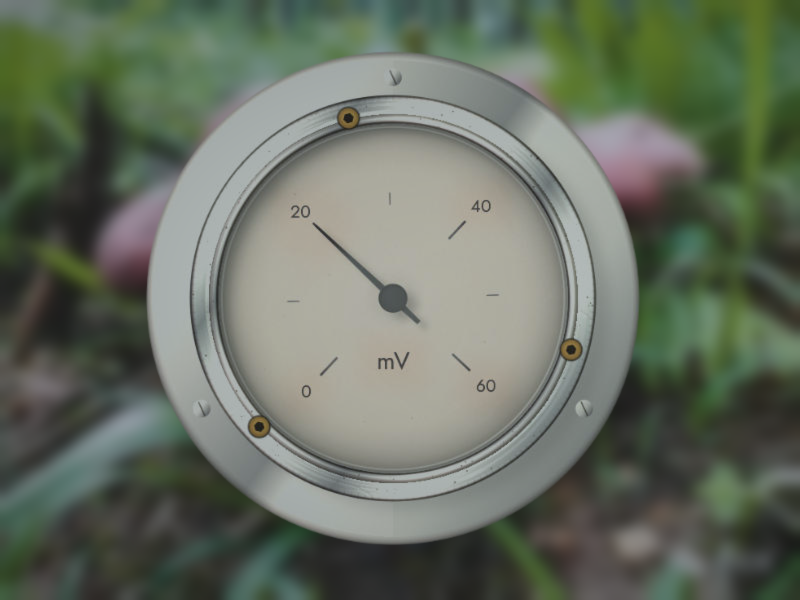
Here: 20 mV
